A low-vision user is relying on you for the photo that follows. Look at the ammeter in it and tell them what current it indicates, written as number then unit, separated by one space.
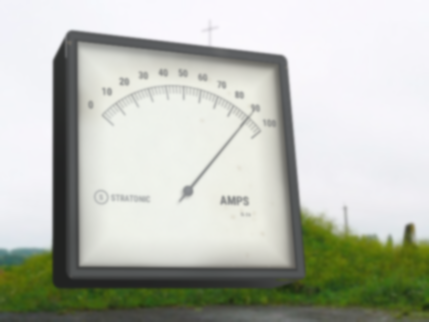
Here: 90 A
